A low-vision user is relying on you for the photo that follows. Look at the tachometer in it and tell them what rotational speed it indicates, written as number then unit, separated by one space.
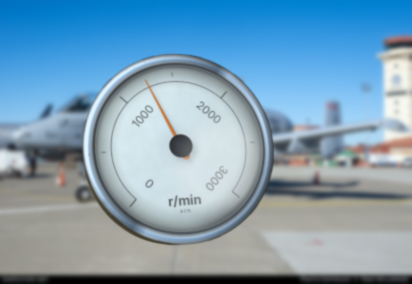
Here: 1250 rpm
